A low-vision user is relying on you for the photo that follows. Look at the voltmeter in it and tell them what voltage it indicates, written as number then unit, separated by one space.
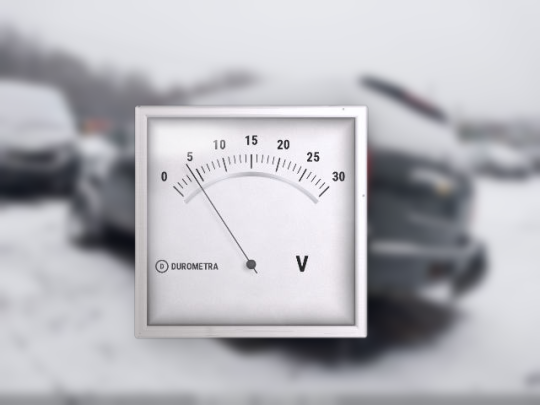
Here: 4 V
